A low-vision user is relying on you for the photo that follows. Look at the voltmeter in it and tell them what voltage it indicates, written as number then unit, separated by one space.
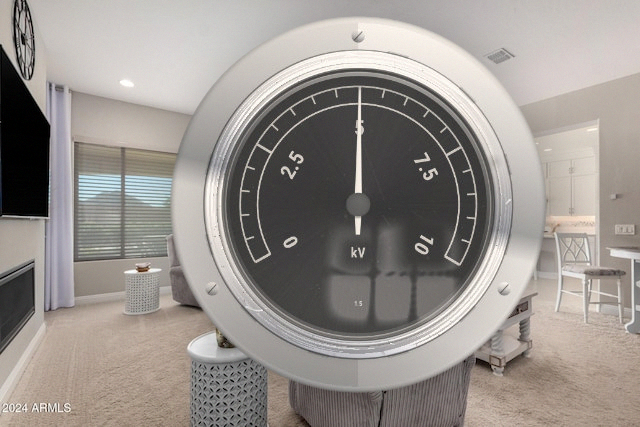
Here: 5 kV
